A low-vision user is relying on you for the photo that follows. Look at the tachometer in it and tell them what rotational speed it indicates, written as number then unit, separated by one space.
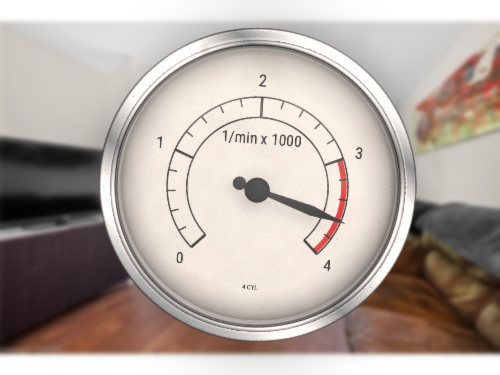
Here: 3600 rpm
